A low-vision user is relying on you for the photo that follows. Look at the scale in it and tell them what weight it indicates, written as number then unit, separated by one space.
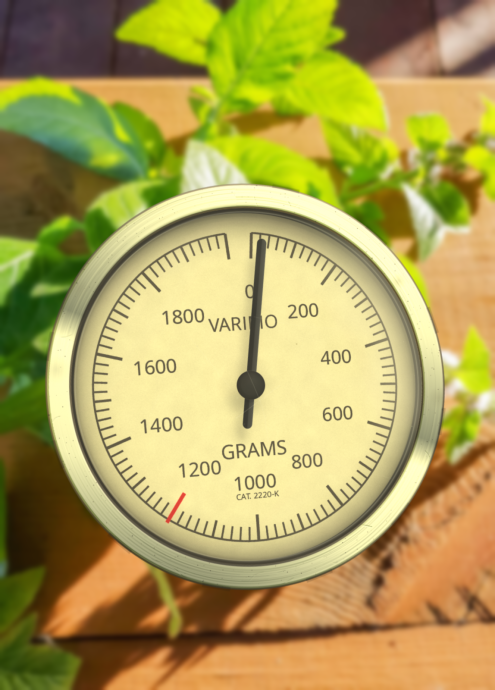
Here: 20 g
